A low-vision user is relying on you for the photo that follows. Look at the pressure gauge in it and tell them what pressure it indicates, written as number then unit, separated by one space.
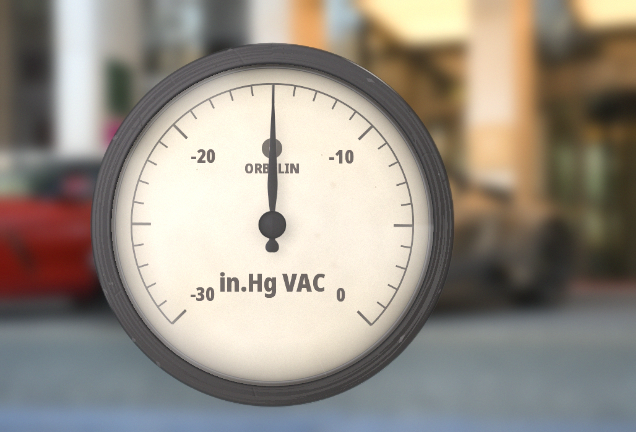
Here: -15 inHg
